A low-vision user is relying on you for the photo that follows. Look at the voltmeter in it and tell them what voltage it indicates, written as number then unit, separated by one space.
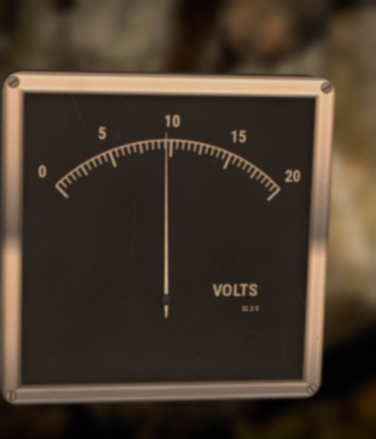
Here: 9.5 V
